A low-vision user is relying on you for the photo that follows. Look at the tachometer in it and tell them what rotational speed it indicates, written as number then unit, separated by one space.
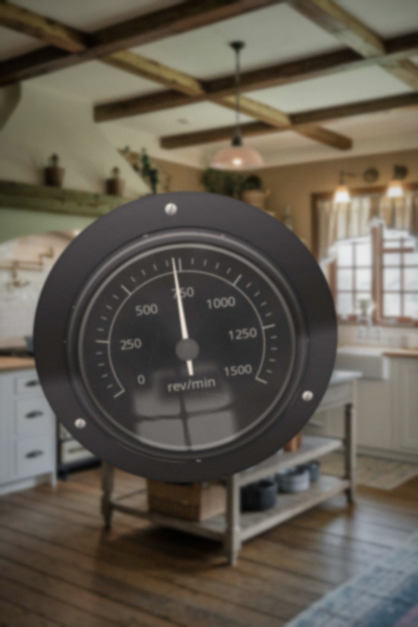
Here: 725 rpm
